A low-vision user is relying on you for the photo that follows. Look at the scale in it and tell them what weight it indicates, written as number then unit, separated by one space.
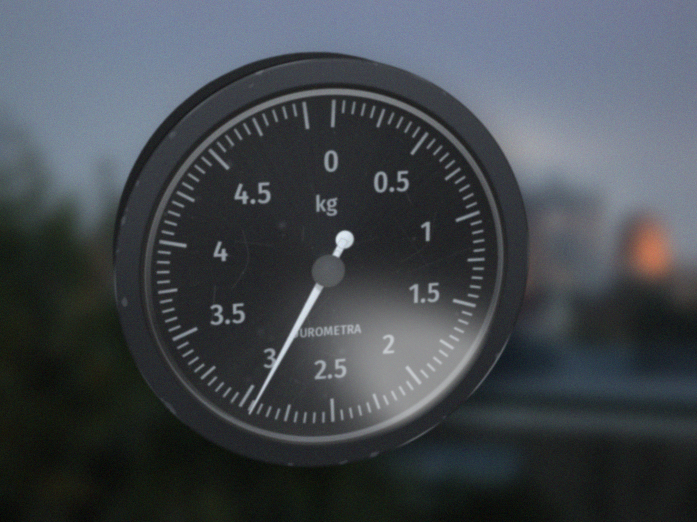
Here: 2.95 kg
